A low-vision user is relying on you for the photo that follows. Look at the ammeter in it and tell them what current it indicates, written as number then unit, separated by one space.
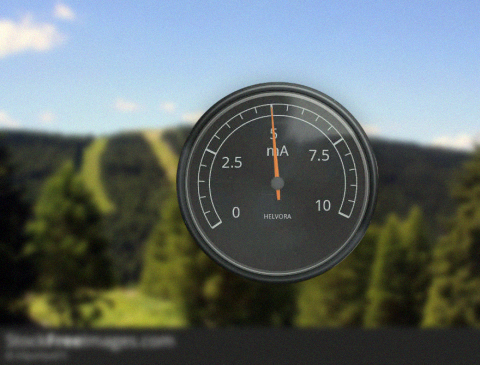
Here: 5 mA
